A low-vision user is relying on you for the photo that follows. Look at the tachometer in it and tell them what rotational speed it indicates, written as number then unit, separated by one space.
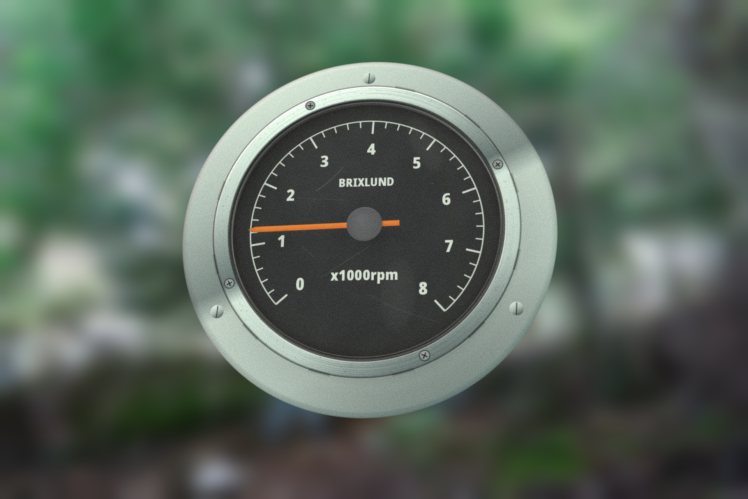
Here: 1200 rpm
